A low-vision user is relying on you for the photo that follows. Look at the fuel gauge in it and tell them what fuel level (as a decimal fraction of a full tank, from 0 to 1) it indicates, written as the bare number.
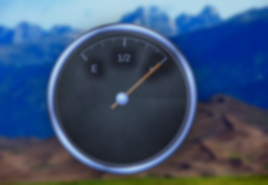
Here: 1
